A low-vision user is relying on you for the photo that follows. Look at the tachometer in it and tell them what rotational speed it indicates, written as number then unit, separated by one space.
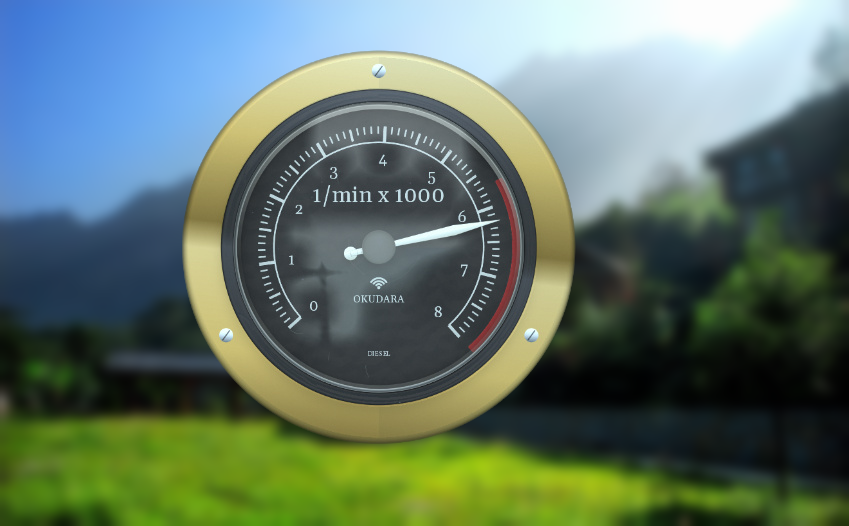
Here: 6200 rpm
